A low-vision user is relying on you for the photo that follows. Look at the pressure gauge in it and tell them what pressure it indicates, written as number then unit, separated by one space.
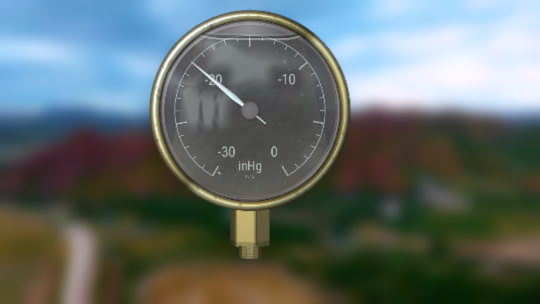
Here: -20 inHg
